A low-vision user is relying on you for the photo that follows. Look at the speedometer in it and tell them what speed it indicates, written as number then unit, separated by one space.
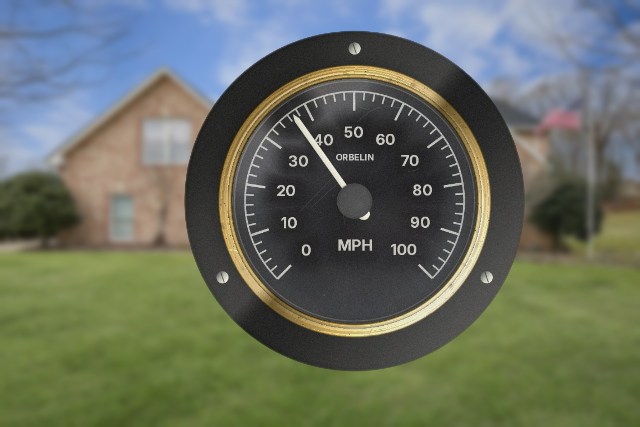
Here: 37 mph
